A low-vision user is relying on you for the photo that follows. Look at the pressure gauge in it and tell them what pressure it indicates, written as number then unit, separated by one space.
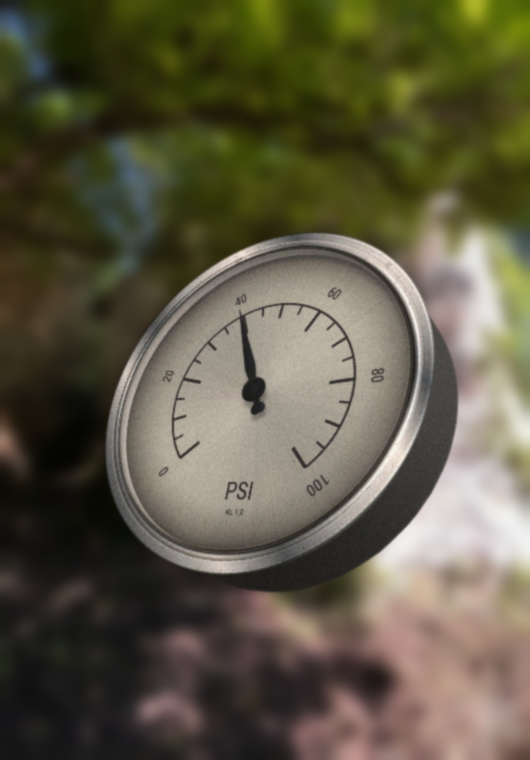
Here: 40 psi
